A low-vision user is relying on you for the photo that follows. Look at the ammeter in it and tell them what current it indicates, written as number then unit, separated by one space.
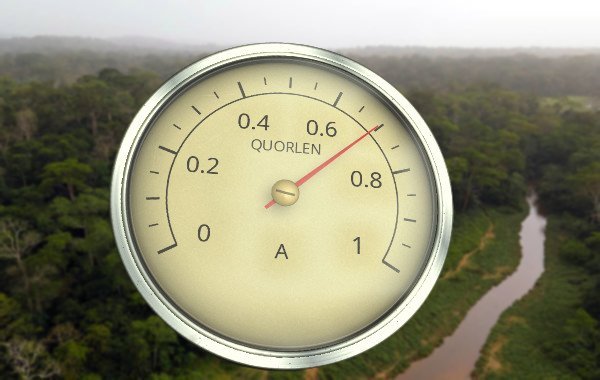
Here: 0.7 A
